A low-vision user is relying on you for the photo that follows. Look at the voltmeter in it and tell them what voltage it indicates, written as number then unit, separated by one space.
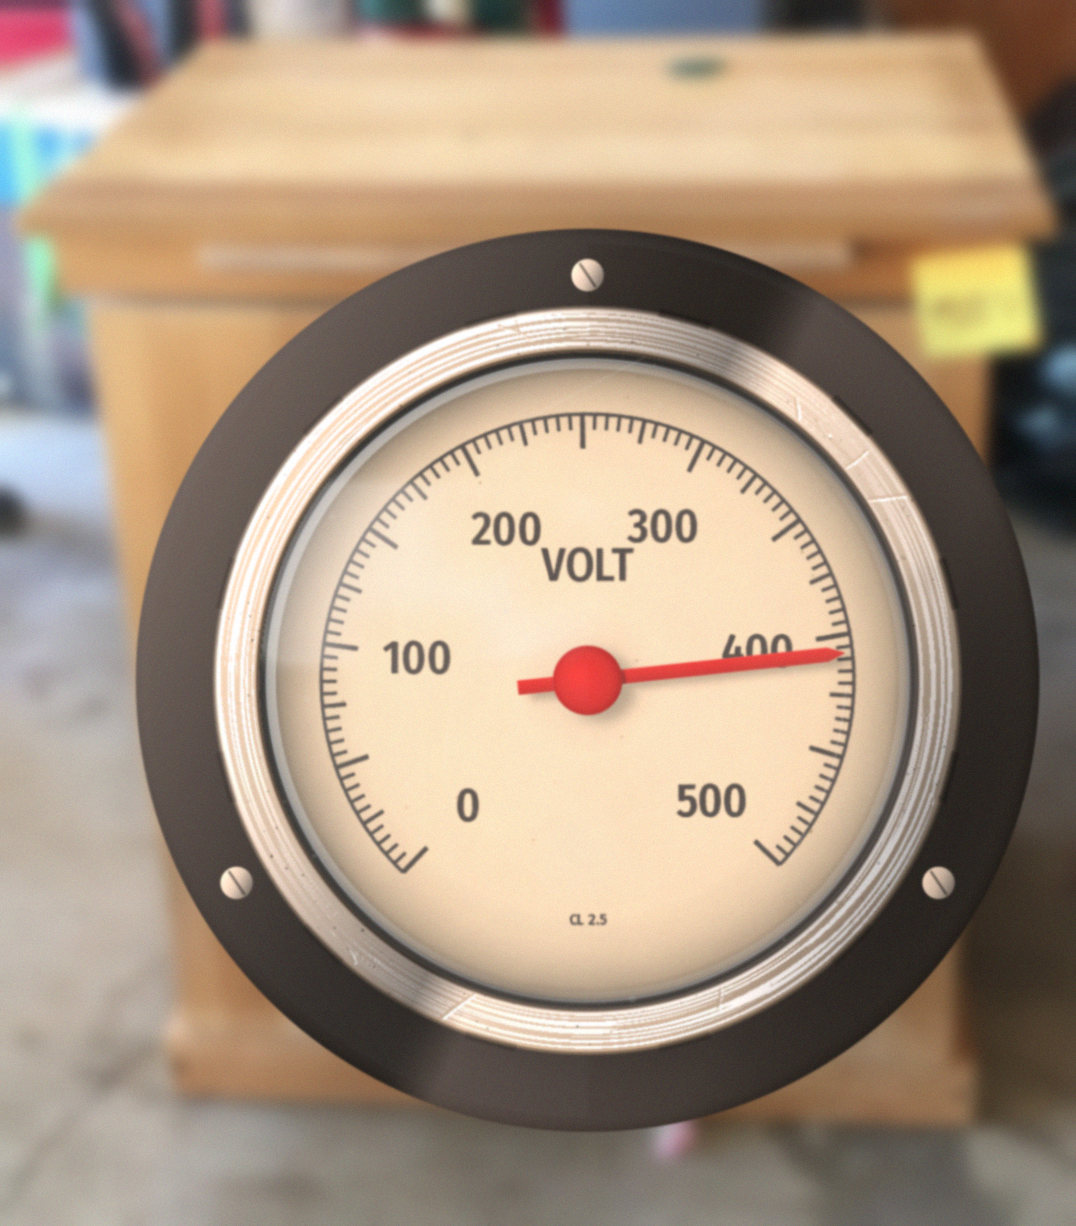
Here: 407.5 V
